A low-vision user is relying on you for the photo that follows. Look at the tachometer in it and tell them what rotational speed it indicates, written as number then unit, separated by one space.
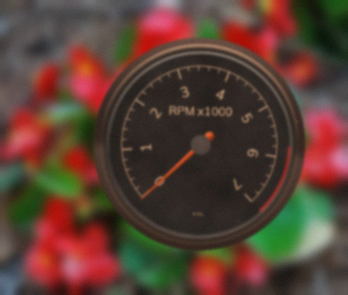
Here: 0 rpm
